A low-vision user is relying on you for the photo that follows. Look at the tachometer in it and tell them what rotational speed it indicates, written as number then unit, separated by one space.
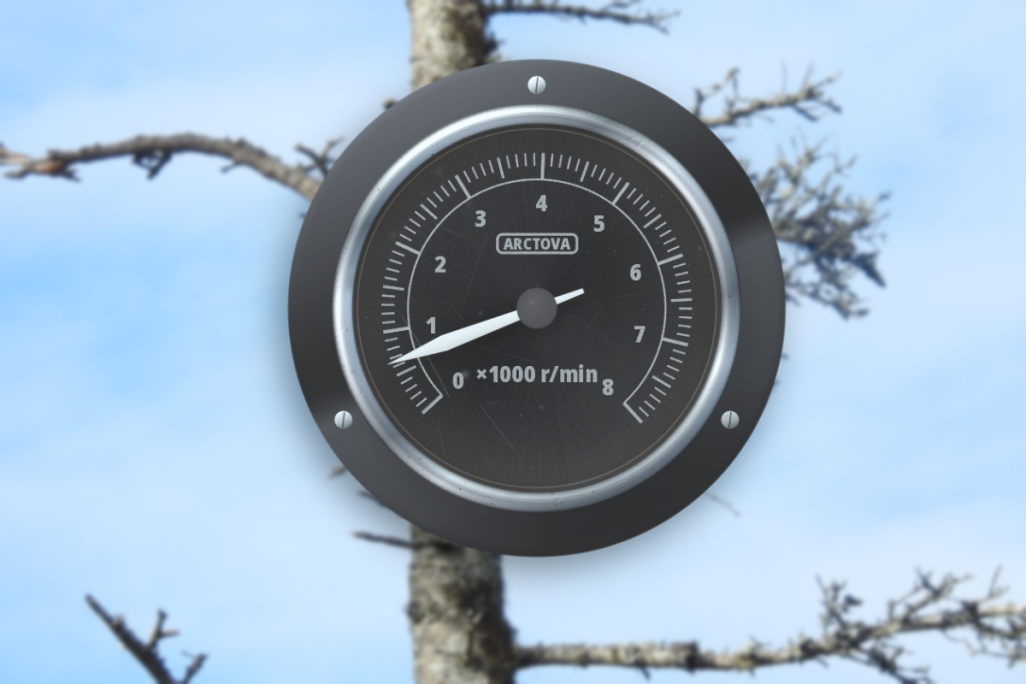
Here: 650 rpm
